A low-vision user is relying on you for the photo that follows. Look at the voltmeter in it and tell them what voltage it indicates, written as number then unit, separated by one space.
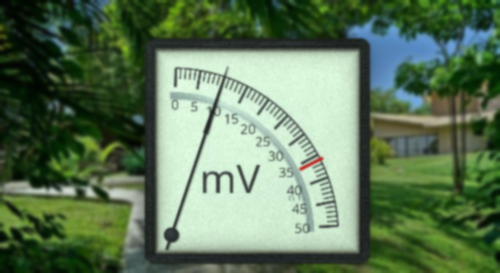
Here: 10 mV
